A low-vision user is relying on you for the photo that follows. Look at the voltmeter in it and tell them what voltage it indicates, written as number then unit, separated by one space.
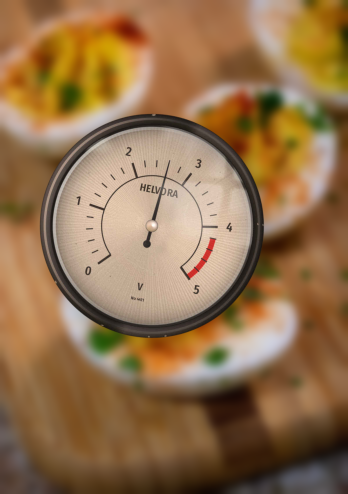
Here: 2.6 V
